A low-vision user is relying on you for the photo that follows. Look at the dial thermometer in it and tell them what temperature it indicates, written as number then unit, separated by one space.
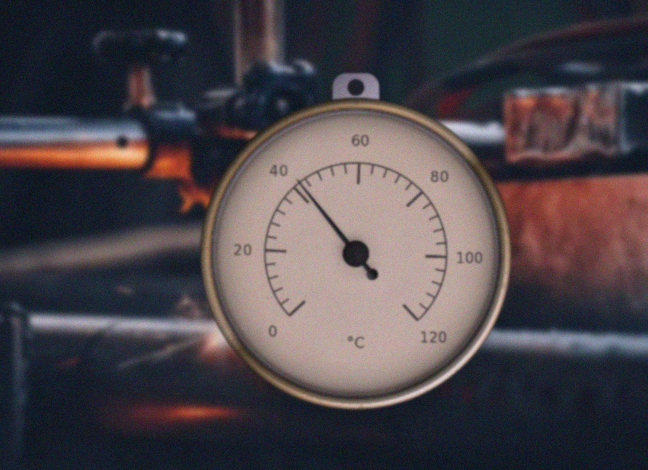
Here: 42 °C
